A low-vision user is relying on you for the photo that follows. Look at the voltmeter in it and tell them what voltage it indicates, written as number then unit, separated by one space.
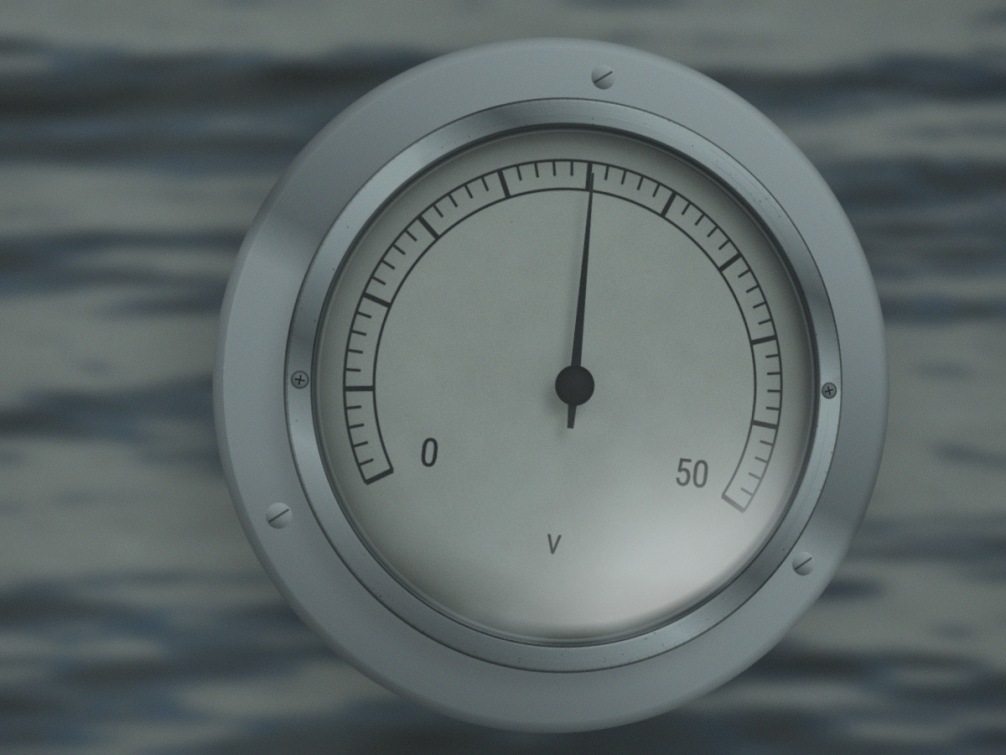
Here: 25 V
